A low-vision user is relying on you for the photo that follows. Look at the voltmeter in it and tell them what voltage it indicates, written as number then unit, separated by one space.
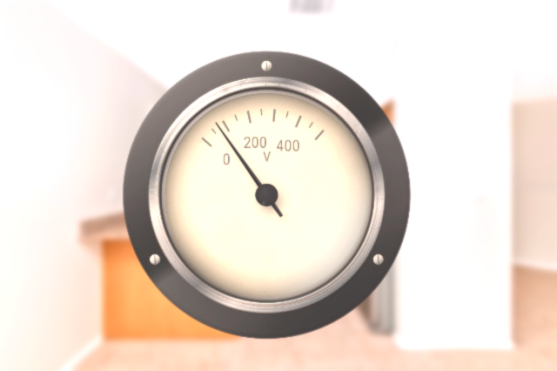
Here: 75 V
